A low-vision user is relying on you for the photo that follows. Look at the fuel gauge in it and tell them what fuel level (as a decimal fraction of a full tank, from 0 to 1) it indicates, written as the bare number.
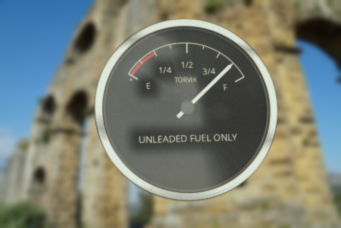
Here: 0.875
